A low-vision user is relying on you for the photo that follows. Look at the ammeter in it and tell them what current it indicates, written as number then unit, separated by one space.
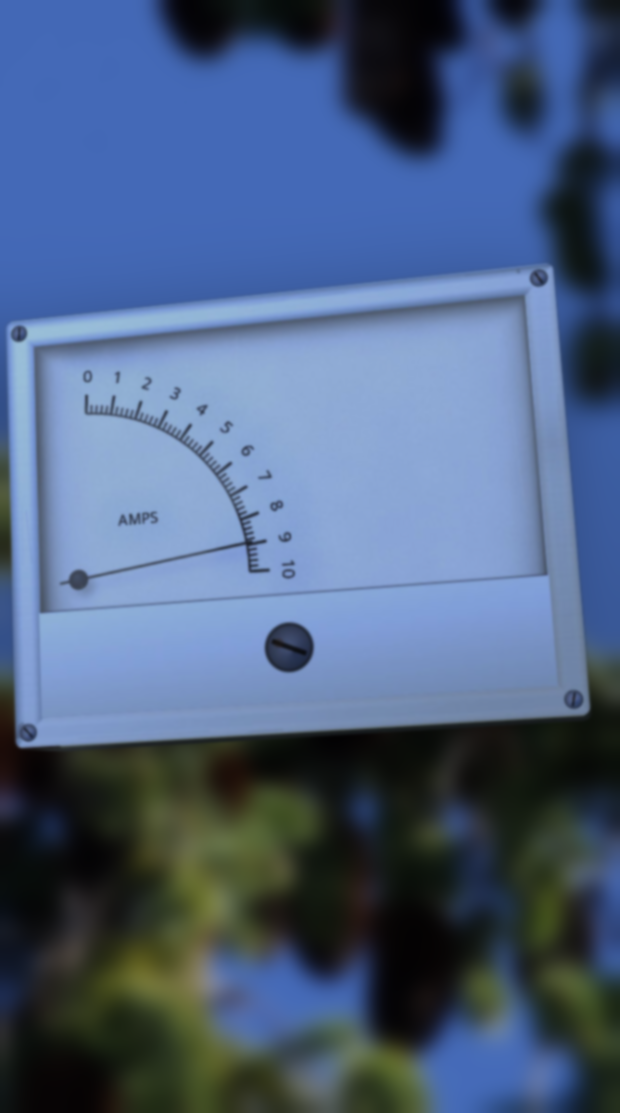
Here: 9 A
